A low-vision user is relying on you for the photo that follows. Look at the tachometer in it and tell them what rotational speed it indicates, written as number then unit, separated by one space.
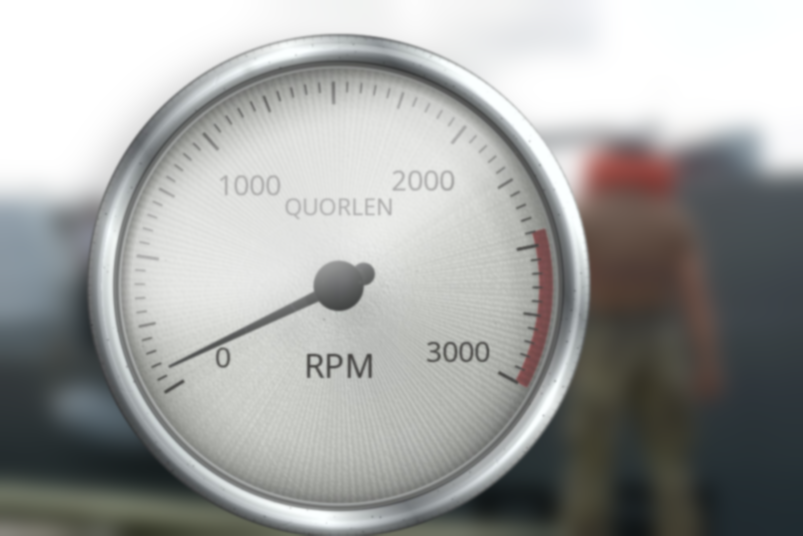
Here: 75 rpm
